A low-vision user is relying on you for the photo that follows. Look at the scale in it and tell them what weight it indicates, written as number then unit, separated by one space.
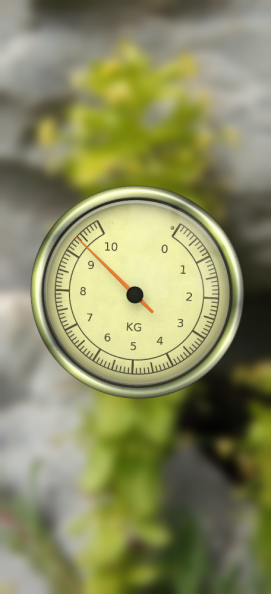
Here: 9.4 kg
